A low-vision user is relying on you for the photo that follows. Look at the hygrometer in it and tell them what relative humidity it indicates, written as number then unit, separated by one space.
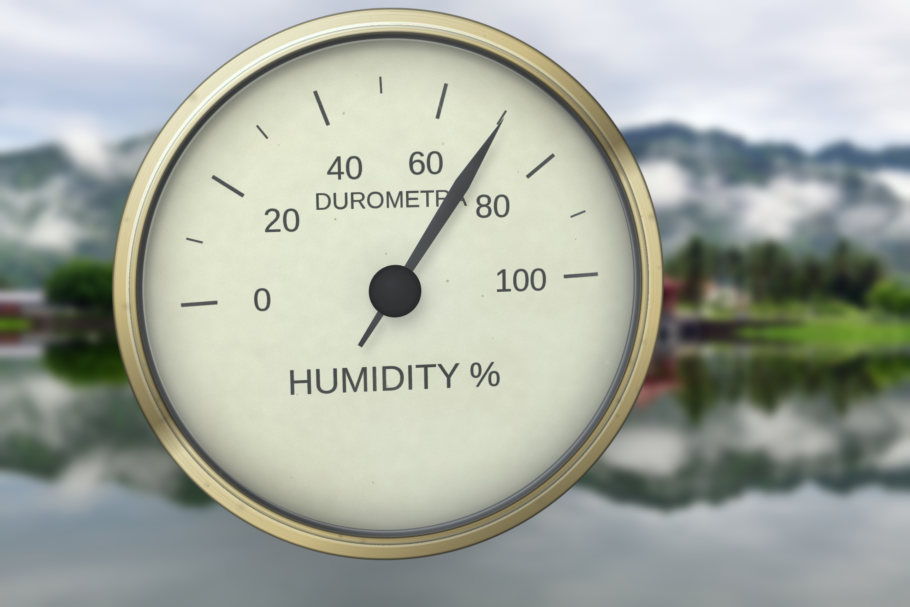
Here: 70 %
